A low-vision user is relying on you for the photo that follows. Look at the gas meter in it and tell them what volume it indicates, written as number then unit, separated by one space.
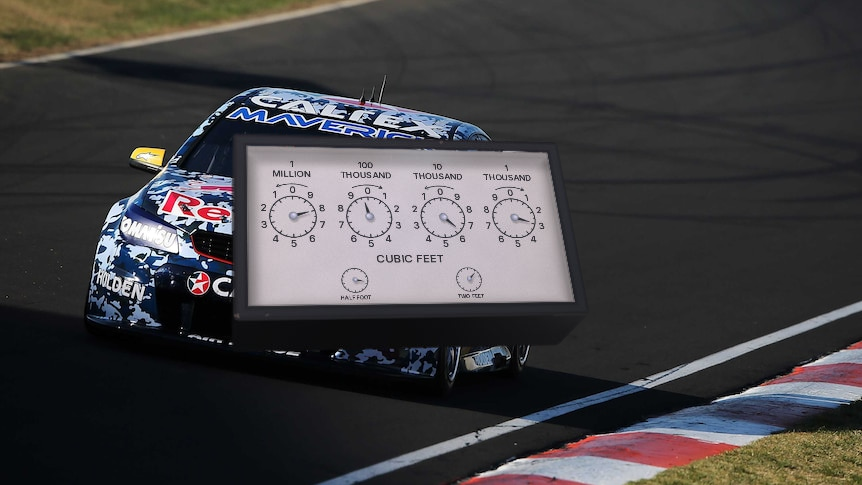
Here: 796300 ft³
